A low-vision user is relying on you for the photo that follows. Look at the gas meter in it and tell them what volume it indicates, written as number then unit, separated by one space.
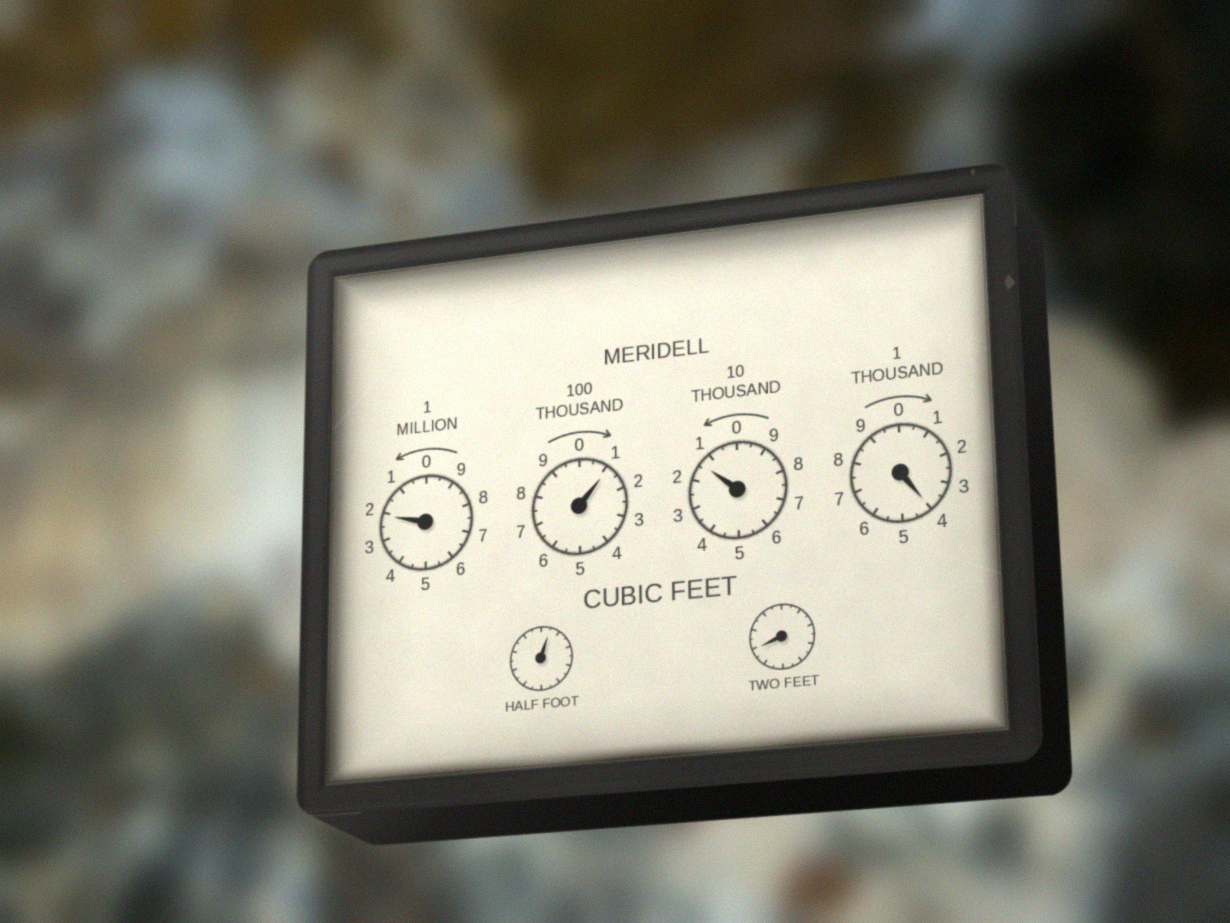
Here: 211400 ft³
